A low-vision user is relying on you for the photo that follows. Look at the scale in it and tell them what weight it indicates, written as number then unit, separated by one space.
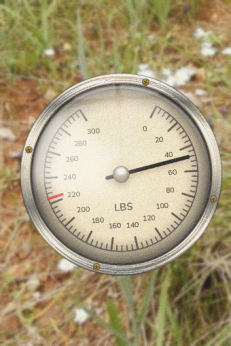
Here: 48 lb
